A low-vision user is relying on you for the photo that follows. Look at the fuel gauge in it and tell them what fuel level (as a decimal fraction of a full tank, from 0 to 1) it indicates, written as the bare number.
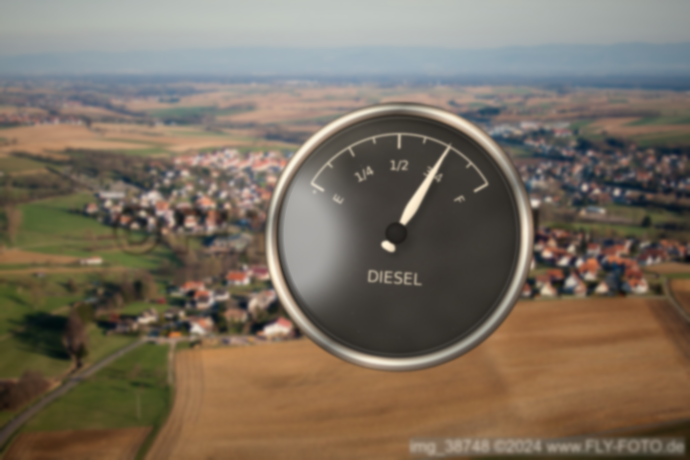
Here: 0.75
